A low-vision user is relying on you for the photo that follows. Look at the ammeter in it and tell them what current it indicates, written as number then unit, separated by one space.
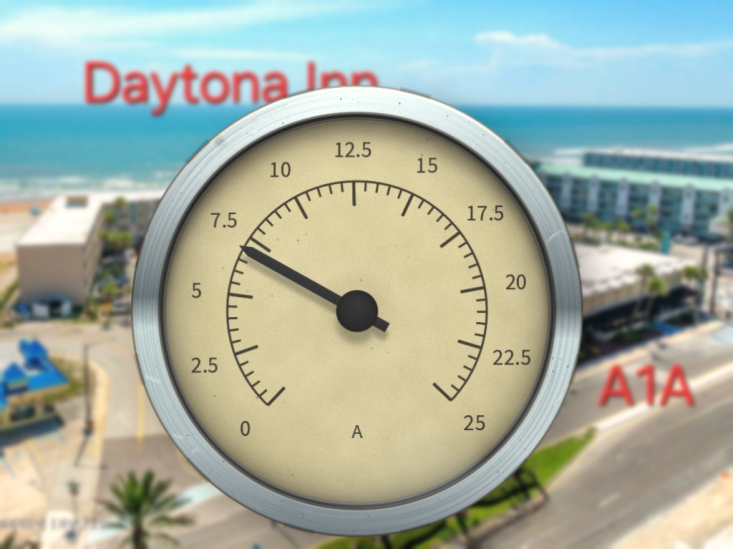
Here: 7 A
